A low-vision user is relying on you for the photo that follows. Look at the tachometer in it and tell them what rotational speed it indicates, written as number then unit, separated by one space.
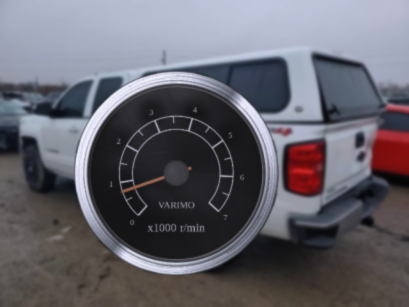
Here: 750 rpm
